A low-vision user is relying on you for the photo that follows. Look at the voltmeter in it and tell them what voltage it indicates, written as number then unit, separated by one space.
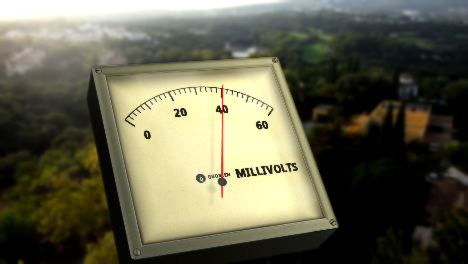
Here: 40 mV
